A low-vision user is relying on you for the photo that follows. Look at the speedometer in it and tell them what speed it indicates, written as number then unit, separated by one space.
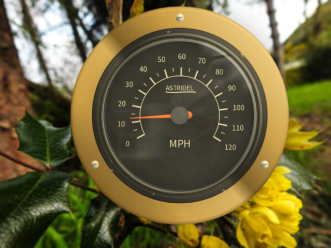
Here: 12.5 mph
